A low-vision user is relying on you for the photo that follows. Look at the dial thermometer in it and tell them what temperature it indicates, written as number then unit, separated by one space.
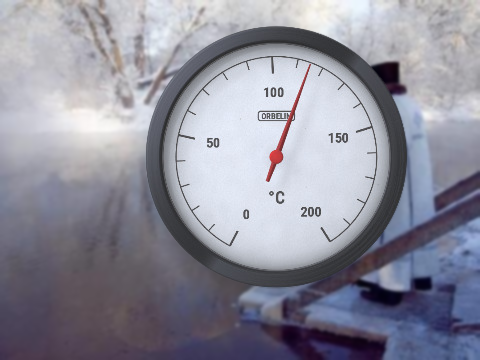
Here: 115 °C
